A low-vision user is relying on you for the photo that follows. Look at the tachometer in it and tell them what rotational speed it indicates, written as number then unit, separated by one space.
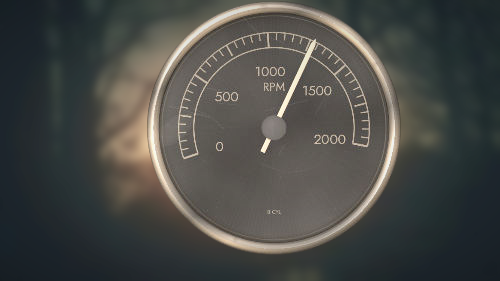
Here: 1275 rpm
